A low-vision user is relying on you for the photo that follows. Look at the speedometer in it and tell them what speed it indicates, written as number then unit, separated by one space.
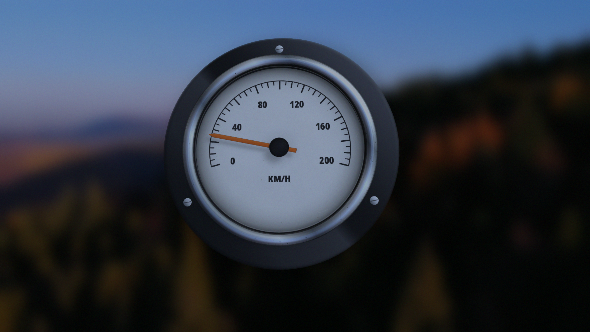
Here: 25 km/h
